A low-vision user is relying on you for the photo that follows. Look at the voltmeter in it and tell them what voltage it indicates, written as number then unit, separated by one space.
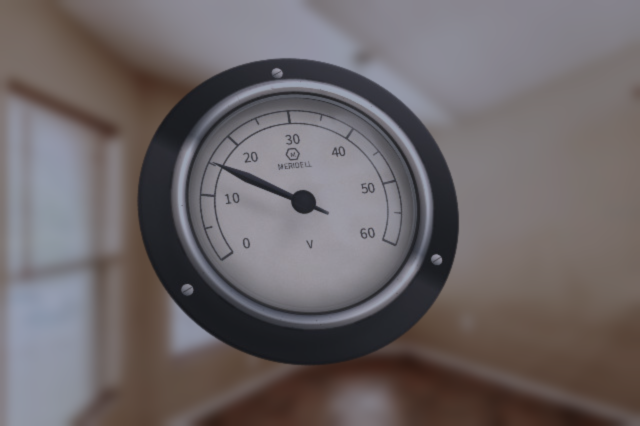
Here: 15 V
